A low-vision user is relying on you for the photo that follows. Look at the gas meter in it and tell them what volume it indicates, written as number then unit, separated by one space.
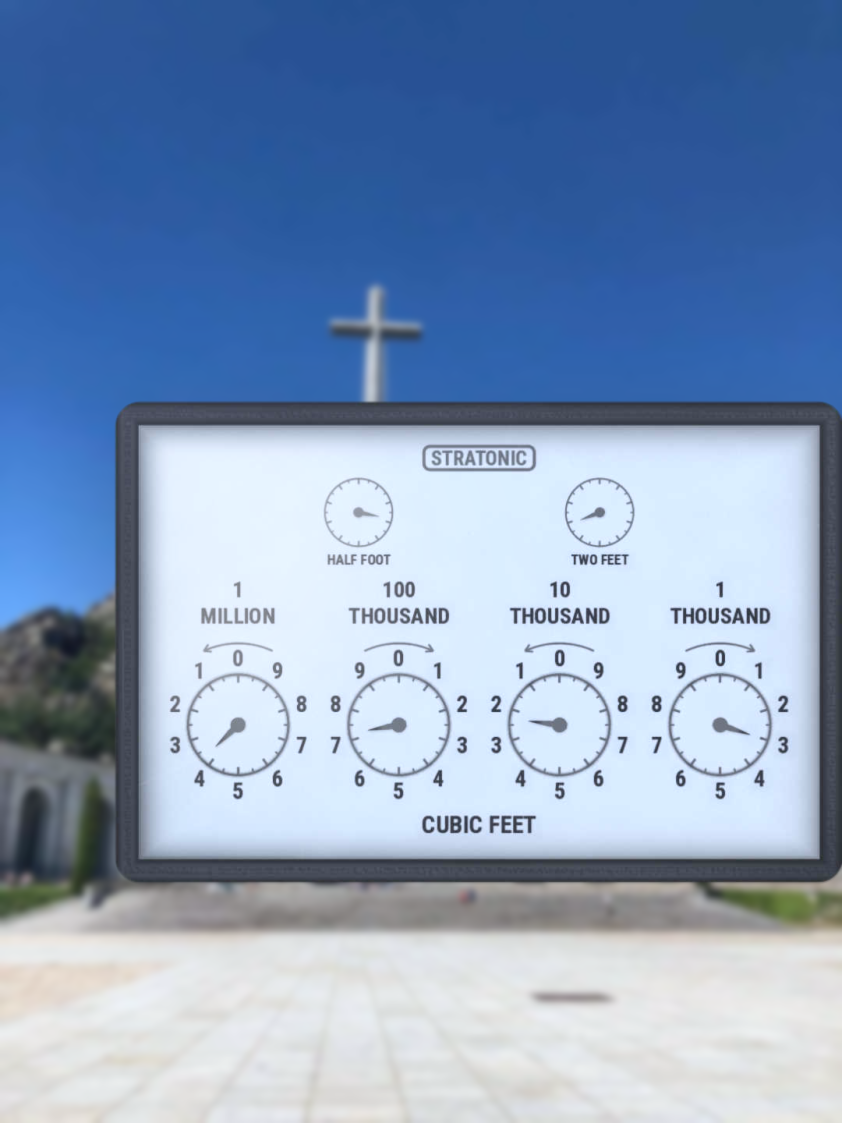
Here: 372300 ft³
